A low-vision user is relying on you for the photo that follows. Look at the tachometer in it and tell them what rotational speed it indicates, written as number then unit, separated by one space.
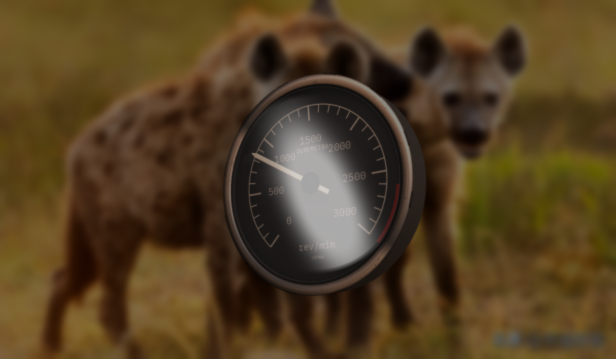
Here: 850 rpm
